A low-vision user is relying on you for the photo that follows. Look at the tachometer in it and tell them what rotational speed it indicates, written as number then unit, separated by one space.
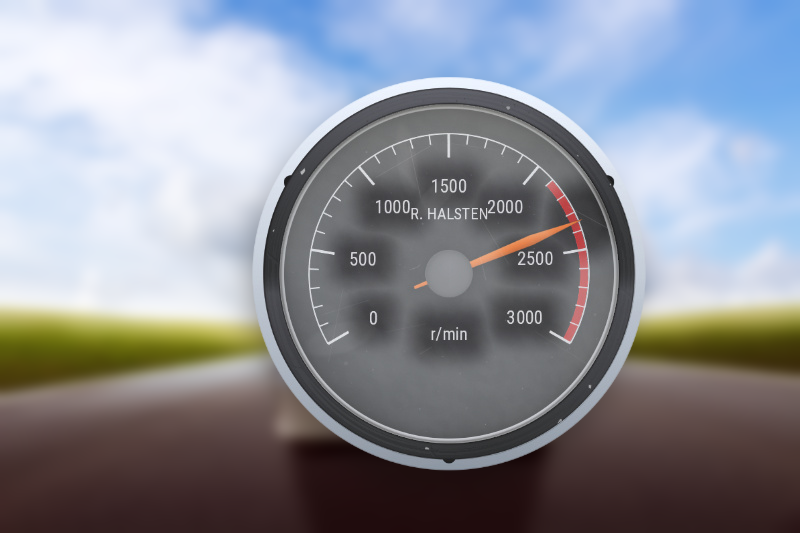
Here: 2350 rpm
